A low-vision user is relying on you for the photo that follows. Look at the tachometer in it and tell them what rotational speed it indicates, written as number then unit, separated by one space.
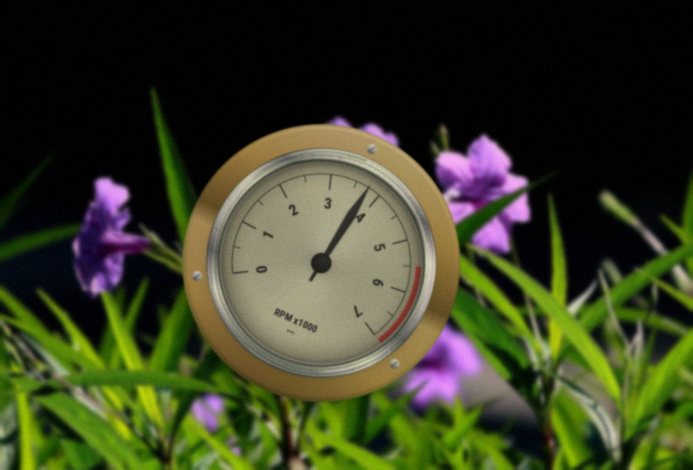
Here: 3750 rpm
